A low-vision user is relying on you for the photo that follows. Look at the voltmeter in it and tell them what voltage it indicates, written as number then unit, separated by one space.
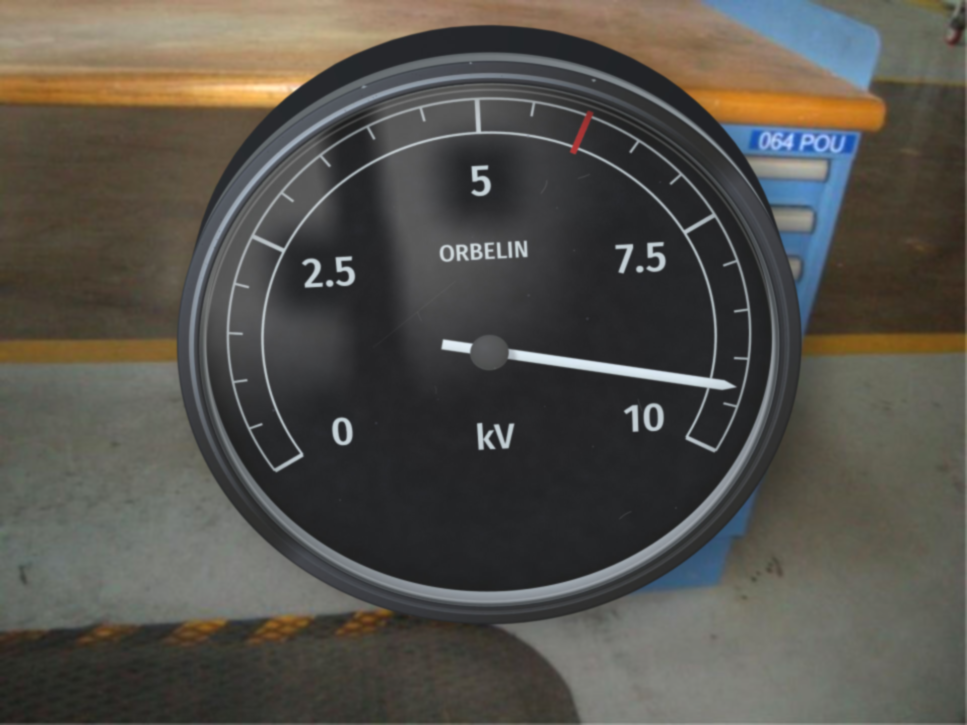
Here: 9.25 kV
